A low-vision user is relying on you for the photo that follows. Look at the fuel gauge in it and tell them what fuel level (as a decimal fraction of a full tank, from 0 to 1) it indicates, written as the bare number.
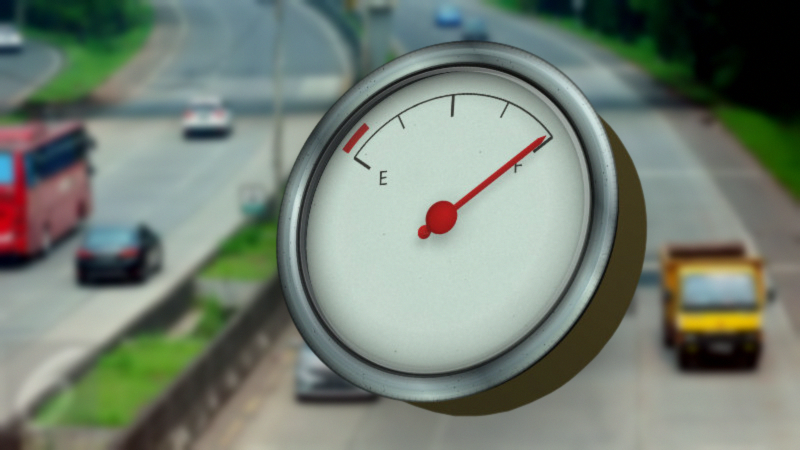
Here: 1
